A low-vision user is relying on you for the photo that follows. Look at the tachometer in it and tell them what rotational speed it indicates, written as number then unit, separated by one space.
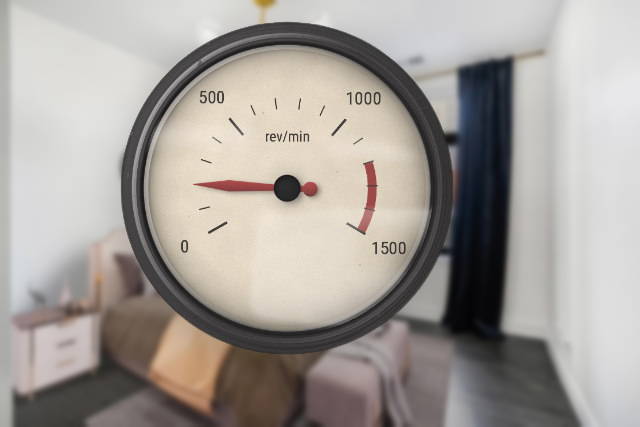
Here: 200 rpm
